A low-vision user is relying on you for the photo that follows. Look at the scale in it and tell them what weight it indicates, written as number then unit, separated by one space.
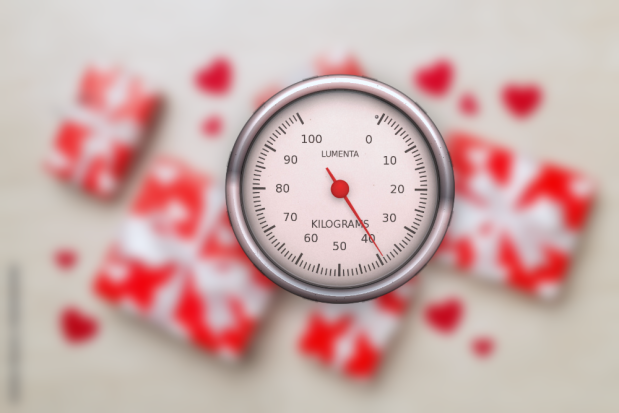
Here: 39 kg
